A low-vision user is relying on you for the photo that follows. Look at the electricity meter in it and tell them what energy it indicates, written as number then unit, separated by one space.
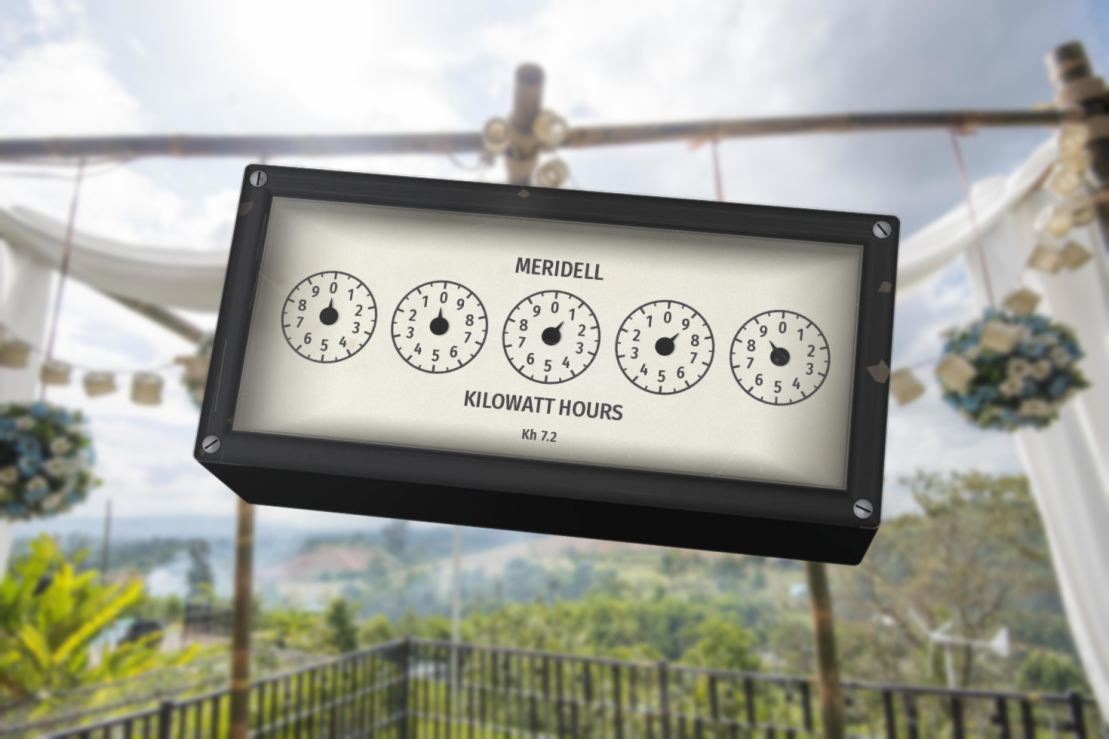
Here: 89 kWh
